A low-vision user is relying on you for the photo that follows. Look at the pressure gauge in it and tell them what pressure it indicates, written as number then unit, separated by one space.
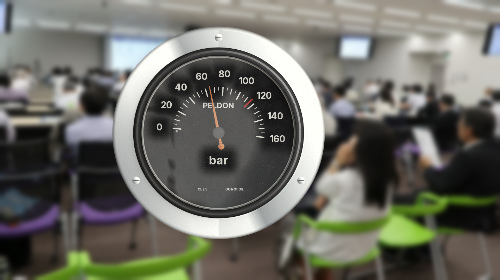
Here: 65 bar
